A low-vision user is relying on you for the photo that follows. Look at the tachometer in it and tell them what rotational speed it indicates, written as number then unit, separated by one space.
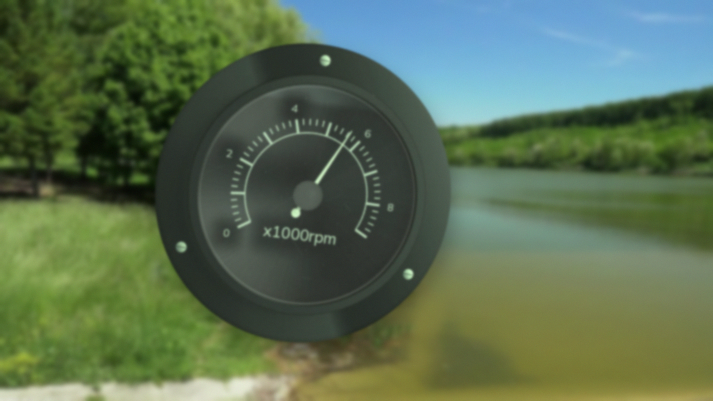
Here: 5600 rpm
